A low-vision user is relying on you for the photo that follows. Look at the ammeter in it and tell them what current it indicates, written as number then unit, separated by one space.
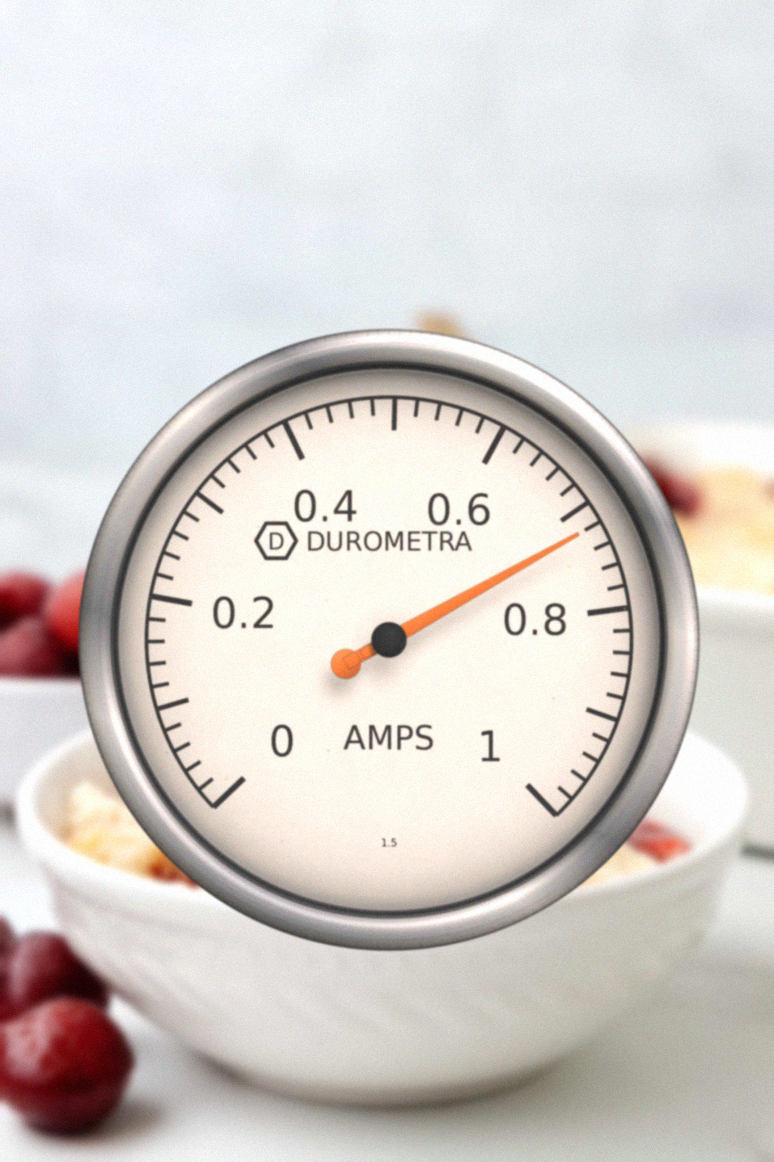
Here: 0.72 A
